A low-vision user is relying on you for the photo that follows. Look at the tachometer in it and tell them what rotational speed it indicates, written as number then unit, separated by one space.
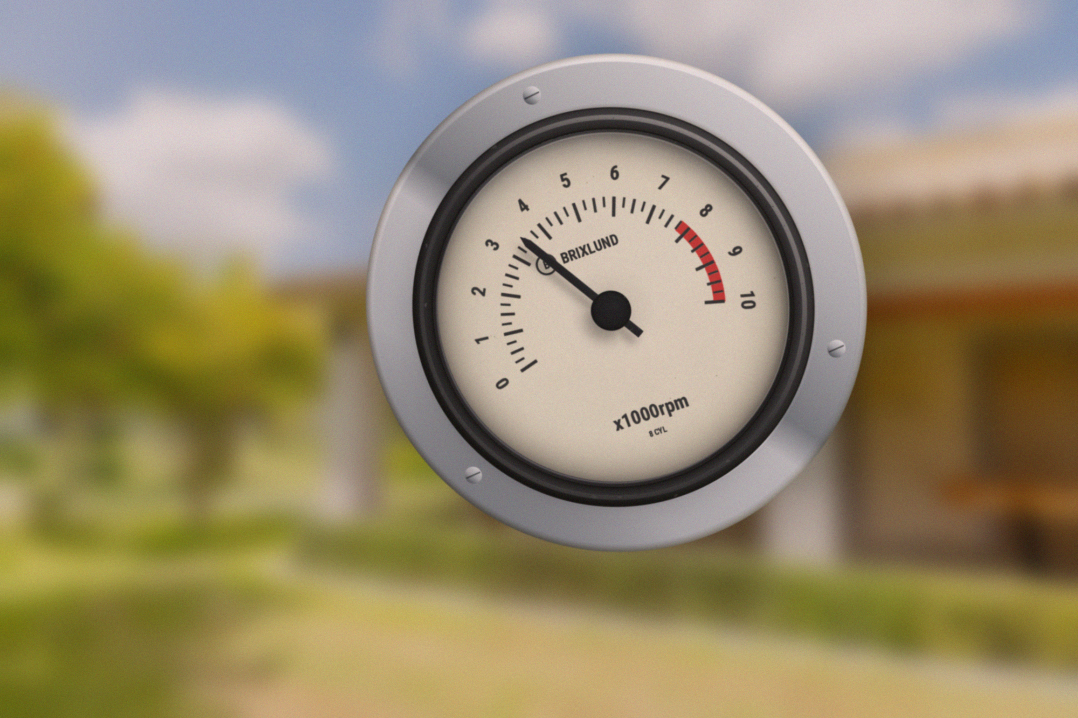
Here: 3500 rpm
